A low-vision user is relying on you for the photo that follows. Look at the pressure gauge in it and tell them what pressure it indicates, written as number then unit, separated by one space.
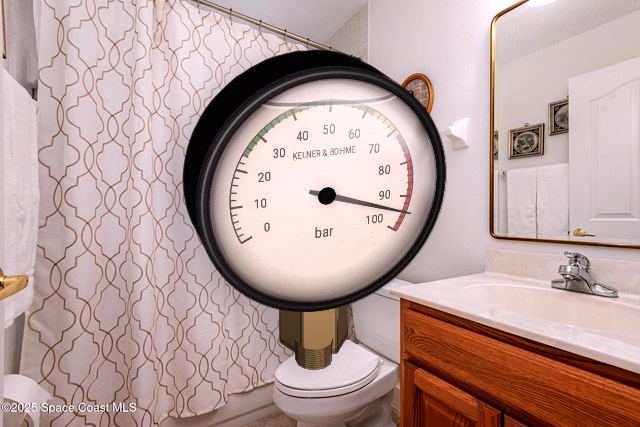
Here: 94 bar
